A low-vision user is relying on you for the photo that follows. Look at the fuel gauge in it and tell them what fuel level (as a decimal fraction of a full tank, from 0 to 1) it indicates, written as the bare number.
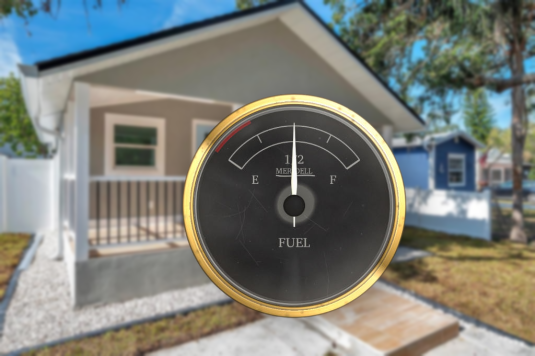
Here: 0.5
